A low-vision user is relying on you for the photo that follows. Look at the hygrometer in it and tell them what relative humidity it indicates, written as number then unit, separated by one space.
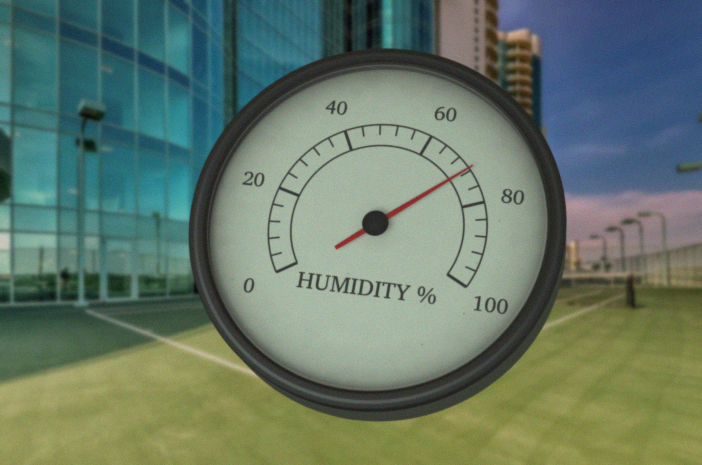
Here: 72 %
